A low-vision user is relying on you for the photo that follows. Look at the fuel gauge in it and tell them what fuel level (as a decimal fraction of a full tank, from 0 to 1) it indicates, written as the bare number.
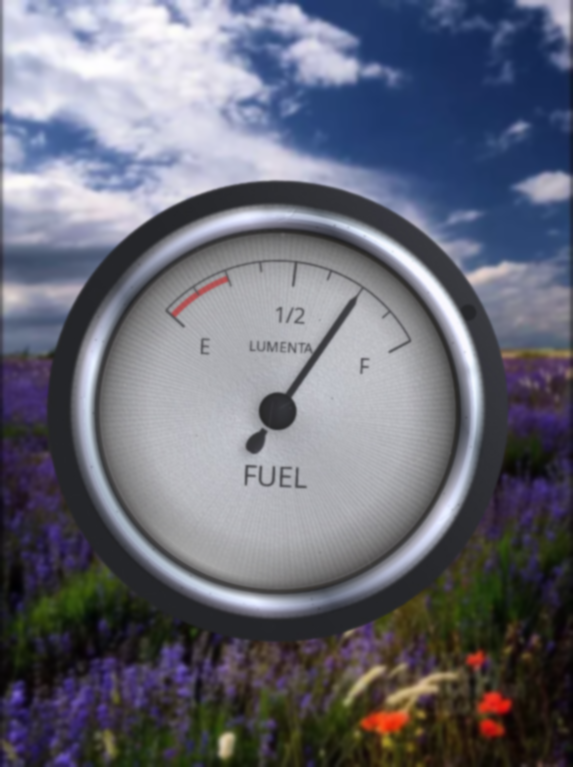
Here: 0.75
